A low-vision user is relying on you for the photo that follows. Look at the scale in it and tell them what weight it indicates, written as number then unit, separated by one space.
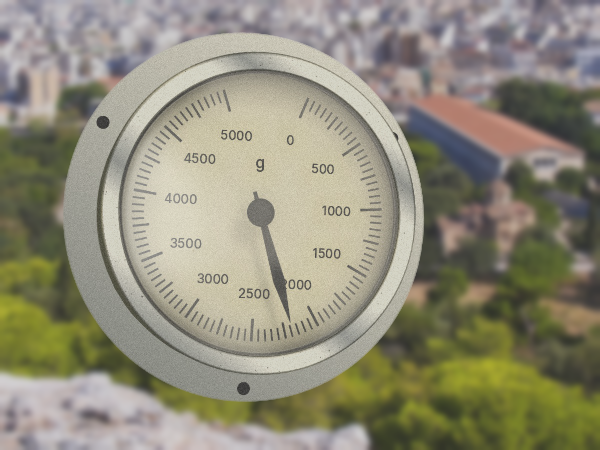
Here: 2200 g
